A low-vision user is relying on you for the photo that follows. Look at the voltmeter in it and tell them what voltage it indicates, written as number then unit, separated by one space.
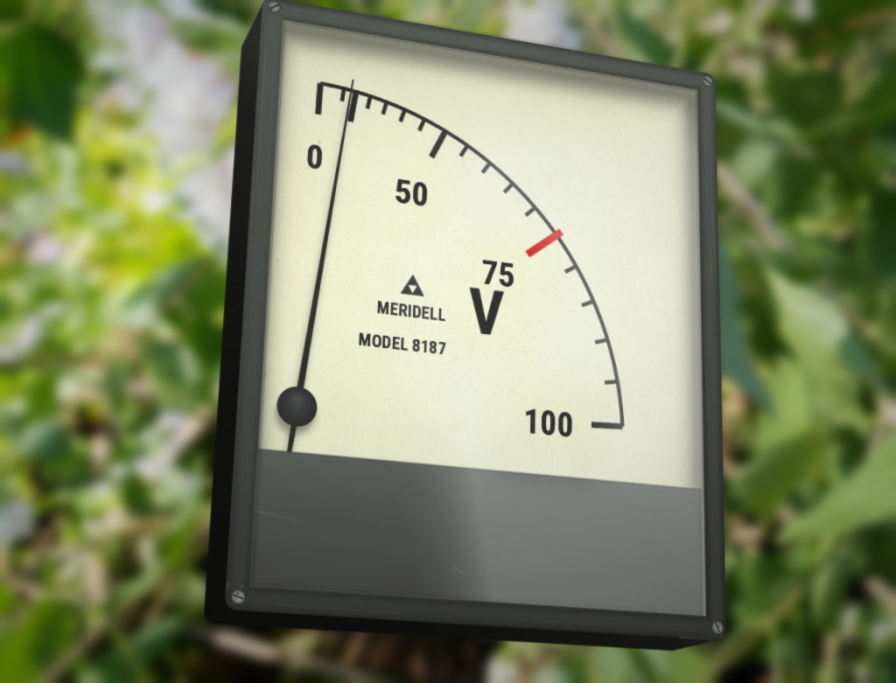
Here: 22.5 V
